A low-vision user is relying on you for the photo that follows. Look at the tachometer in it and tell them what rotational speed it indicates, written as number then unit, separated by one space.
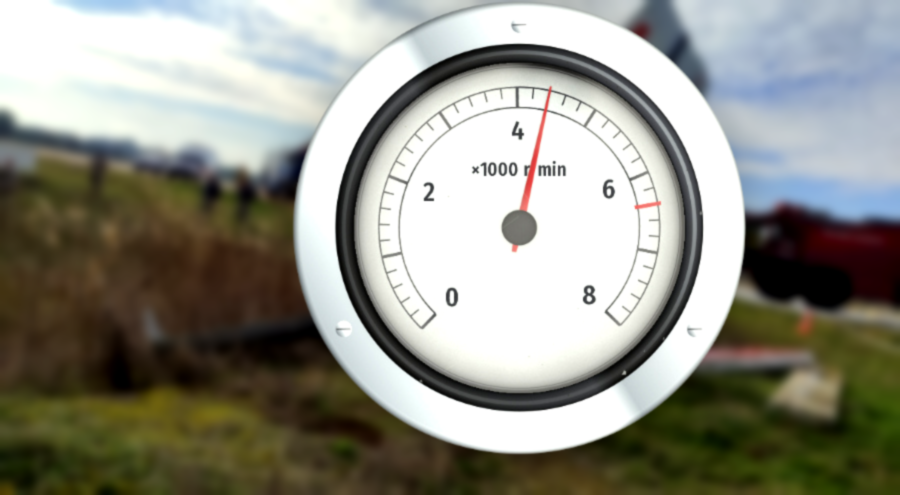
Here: 4400 rpm
